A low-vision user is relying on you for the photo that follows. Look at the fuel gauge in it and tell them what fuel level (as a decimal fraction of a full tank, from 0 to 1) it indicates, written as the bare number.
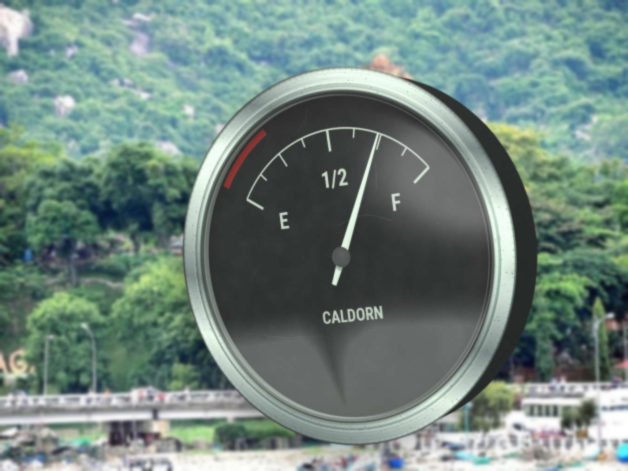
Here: 0.75
